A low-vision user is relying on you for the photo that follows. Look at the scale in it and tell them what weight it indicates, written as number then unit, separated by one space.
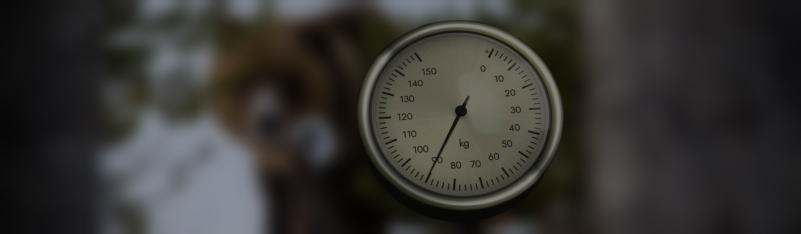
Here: 90 kg
